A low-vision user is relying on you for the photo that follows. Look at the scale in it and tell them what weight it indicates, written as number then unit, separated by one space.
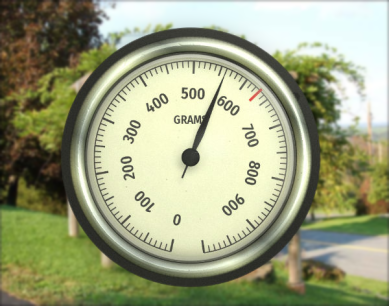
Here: 560 g
